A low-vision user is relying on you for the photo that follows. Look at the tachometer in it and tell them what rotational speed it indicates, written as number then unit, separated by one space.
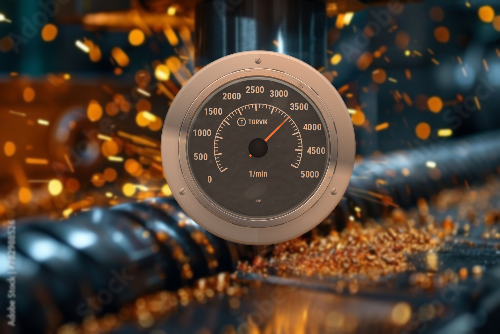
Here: 3500 rpm
